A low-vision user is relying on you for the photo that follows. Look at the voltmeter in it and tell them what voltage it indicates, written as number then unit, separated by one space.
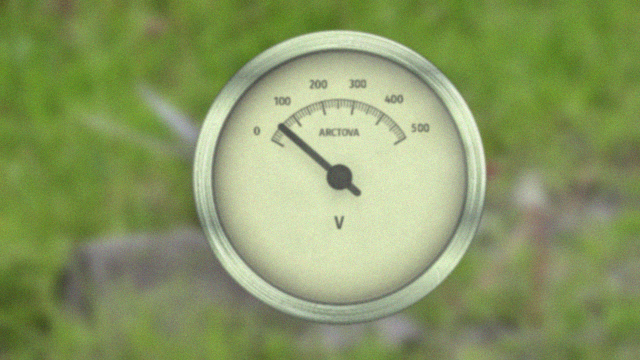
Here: 50 V
